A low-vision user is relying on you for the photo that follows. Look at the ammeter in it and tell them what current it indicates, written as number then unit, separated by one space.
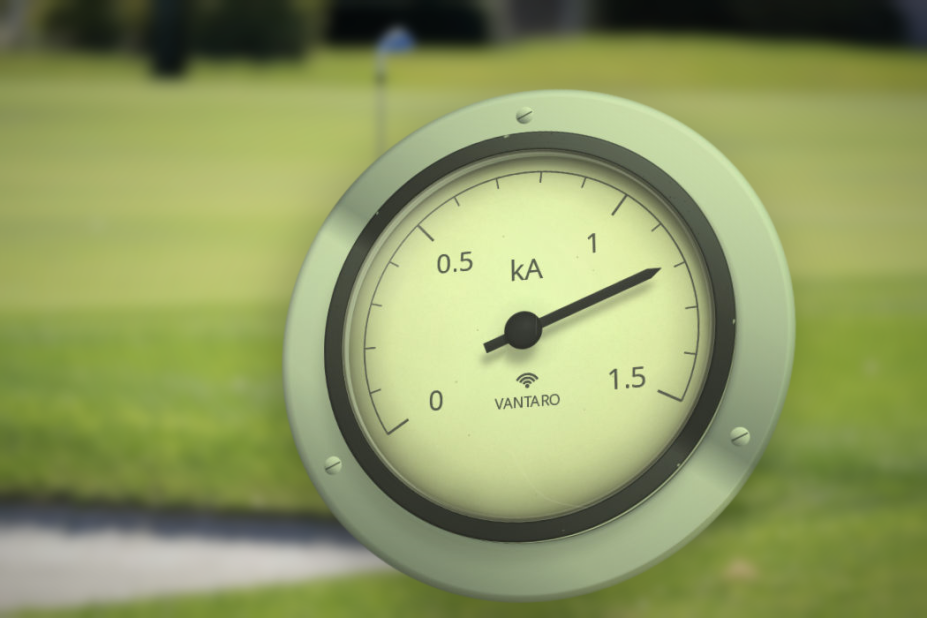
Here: 1.2 kA
